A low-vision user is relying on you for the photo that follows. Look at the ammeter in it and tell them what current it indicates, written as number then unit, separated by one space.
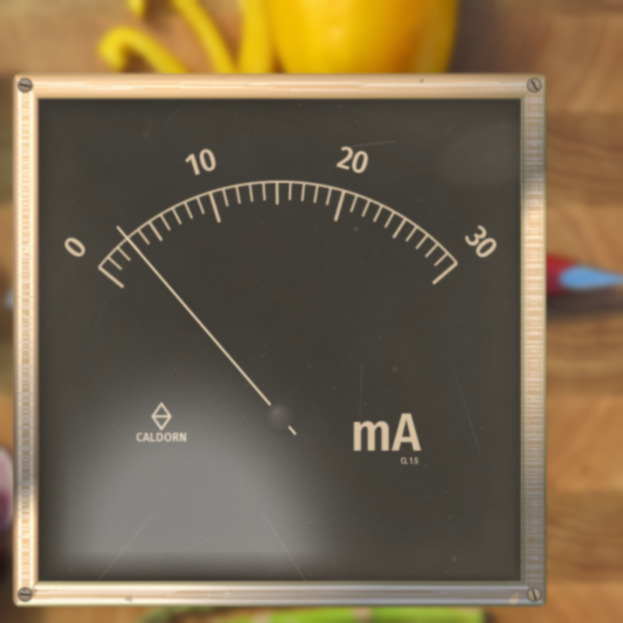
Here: 3 mA
